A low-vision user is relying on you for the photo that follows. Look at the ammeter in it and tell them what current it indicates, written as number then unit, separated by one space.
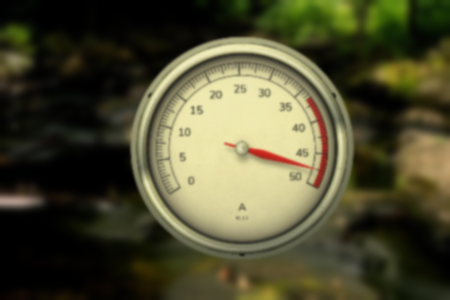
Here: 47.5 A
